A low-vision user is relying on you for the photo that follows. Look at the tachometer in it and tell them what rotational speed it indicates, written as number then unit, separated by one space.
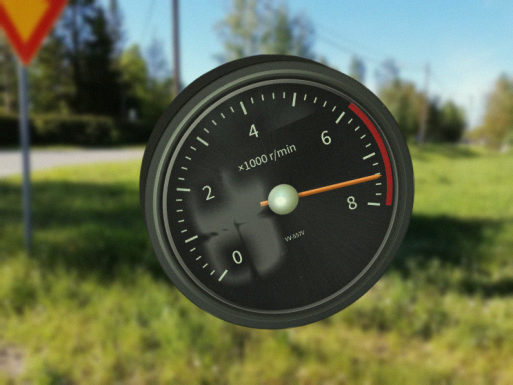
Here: 7400 rpm
